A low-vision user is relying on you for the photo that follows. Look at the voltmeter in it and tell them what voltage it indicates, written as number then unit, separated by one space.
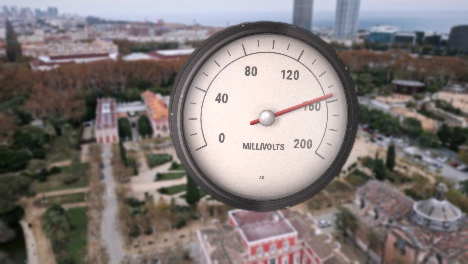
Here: 155 mV
